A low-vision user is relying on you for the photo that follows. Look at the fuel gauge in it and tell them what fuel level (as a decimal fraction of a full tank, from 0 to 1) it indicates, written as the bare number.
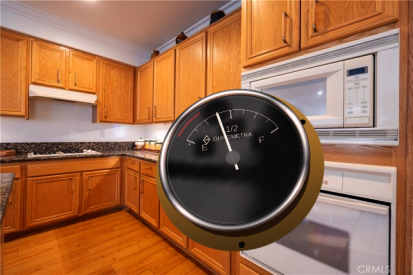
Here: 0.375
